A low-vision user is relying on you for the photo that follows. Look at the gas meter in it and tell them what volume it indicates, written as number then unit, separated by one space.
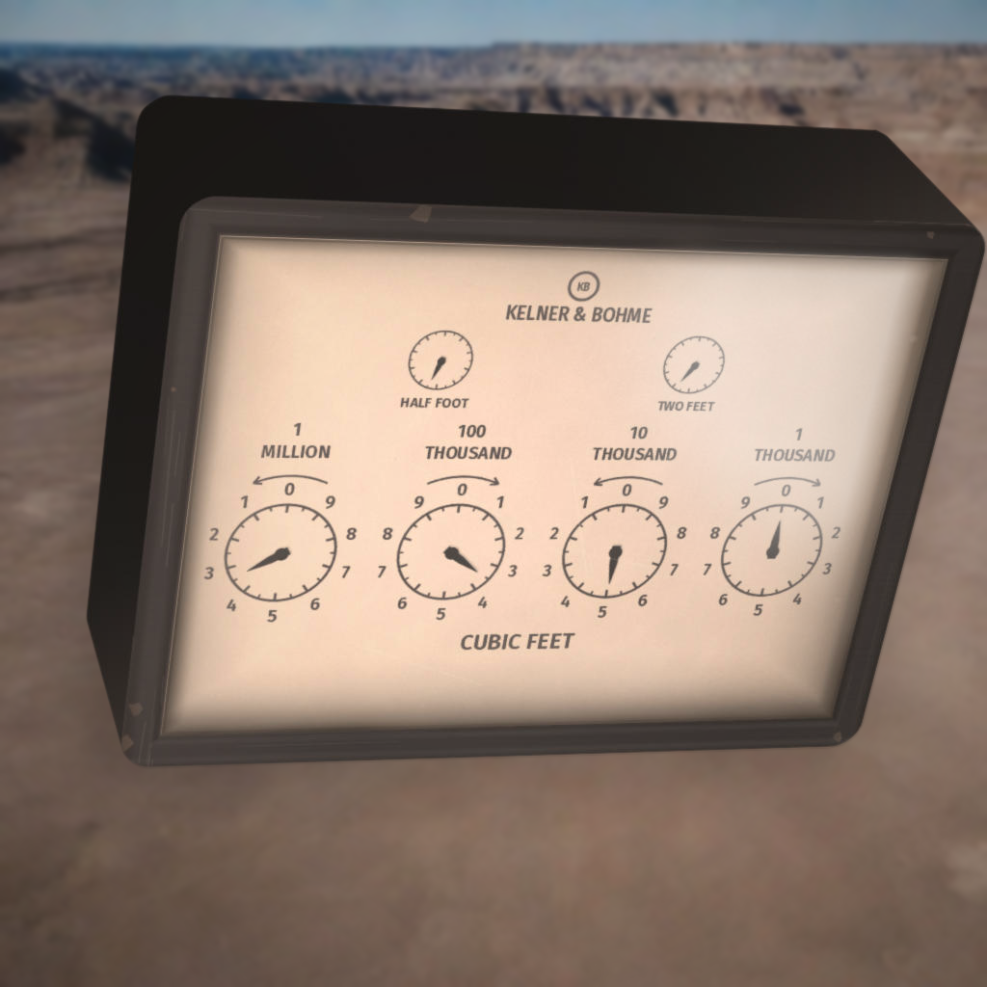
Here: 335000 ft³
